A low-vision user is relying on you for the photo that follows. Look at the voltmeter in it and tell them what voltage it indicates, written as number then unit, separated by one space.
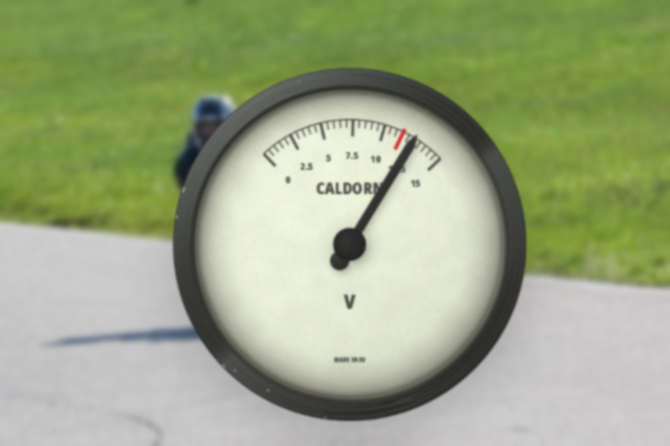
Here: 12.5 V
